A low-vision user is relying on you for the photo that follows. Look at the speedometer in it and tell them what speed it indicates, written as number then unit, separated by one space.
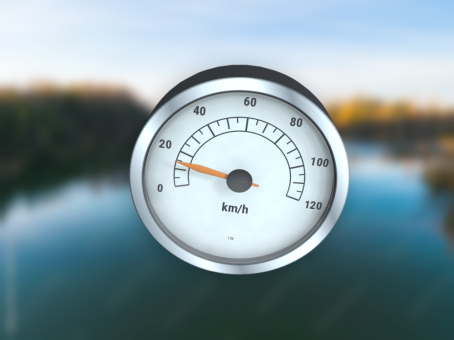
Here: 15 km/h
